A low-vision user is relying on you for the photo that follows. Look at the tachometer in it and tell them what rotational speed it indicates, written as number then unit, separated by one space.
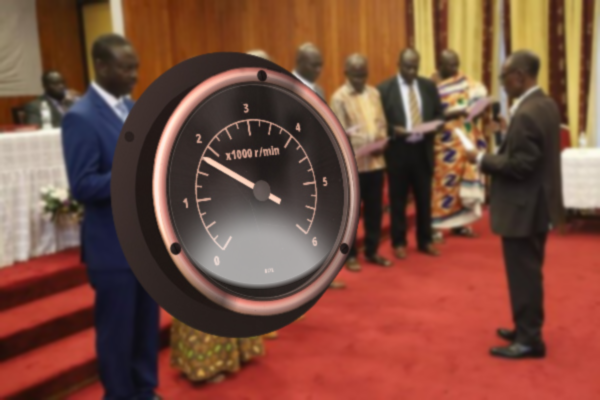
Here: 1750 rpm
